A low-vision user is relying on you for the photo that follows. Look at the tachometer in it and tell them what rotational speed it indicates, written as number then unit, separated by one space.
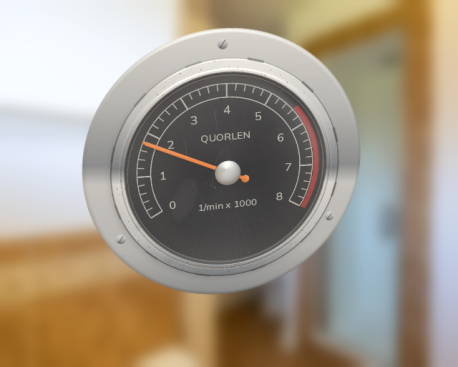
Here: 1800 rpm
